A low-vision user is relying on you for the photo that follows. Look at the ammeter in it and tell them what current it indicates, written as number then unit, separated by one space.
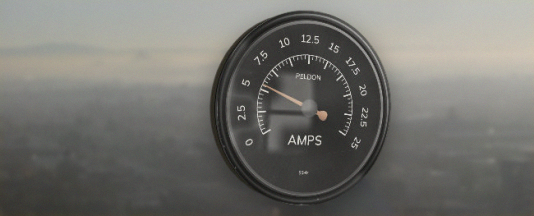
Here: 5.5 A
